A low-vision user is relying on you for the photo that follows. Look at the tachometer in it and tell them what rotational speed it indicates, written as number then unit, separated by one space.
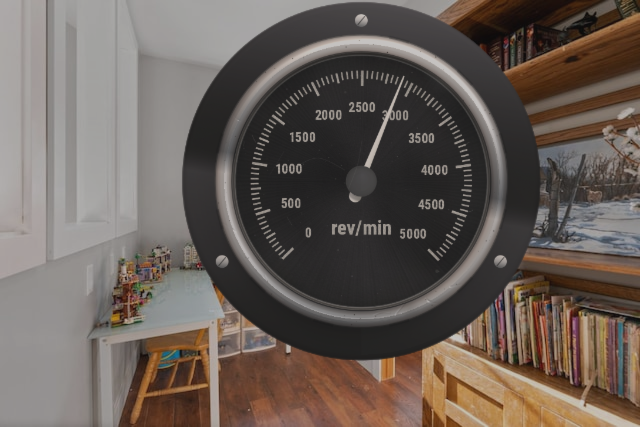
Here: 2900 rpm
